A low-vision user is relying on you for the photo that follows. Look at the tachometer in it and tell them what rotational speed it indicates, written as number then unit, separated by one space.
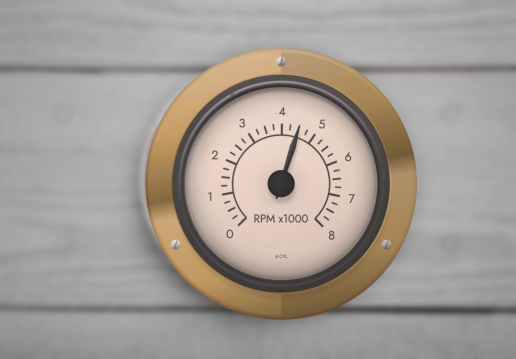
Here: 4500 rpm
